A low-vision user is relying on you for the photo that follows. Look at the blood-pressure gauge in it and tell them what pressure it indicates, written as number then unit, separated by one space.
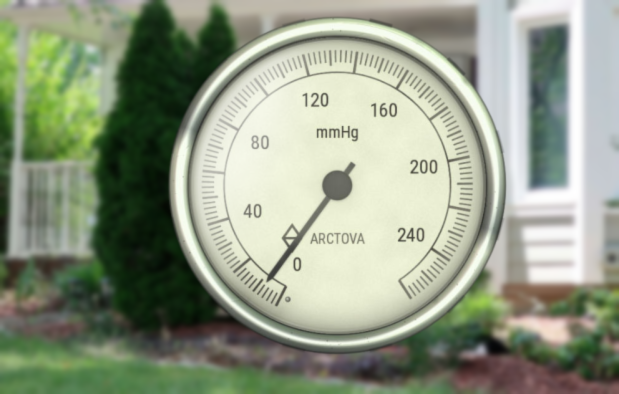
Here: 8 mmHg
